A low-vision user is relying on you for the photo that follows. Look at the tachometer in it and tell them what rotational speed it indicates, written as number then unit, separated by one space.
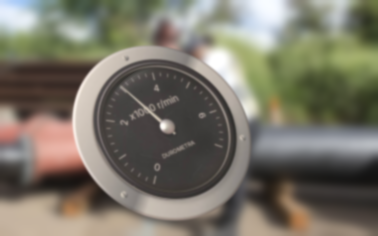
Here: 3000 rpm
